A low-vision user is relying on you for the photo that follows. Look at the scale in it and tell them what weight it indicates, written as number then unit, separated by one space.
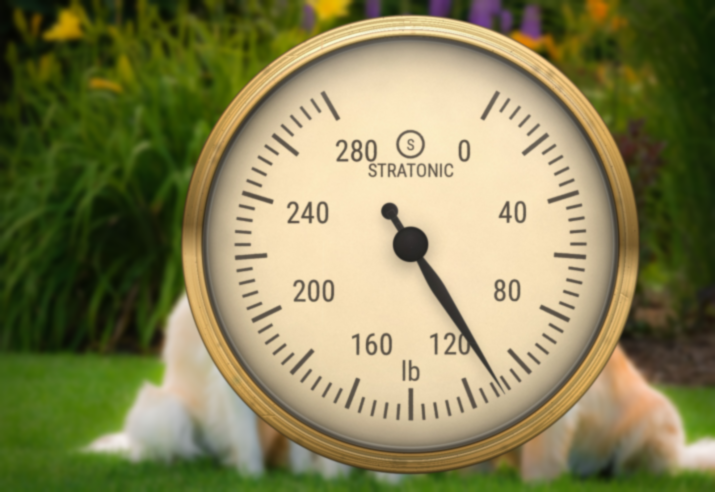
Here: 110 lb
